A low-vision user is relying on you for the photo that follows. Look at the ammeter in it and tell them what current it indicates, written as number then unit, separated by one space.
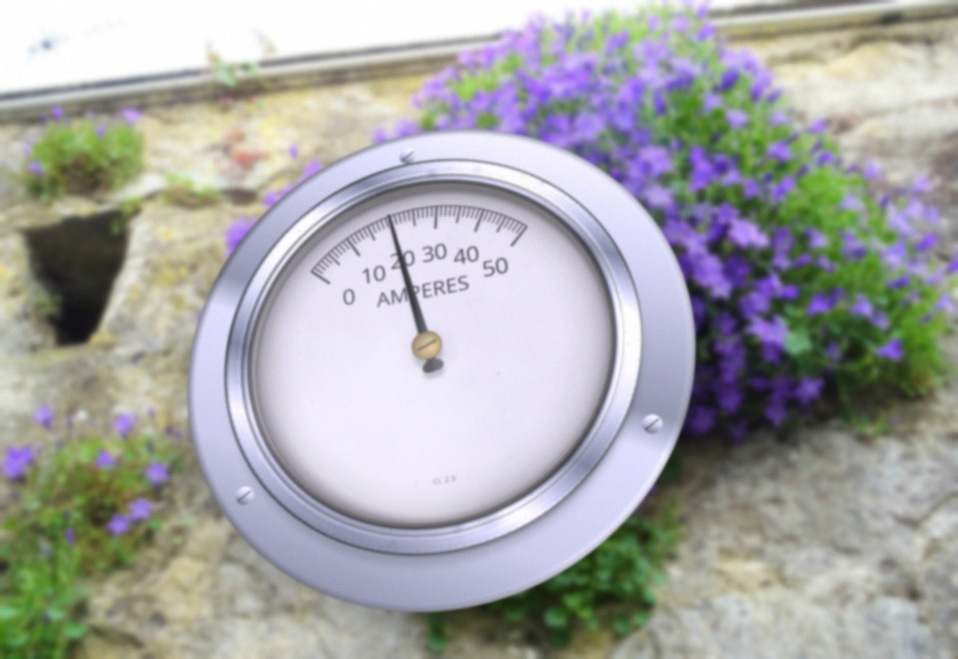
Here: 20 A
